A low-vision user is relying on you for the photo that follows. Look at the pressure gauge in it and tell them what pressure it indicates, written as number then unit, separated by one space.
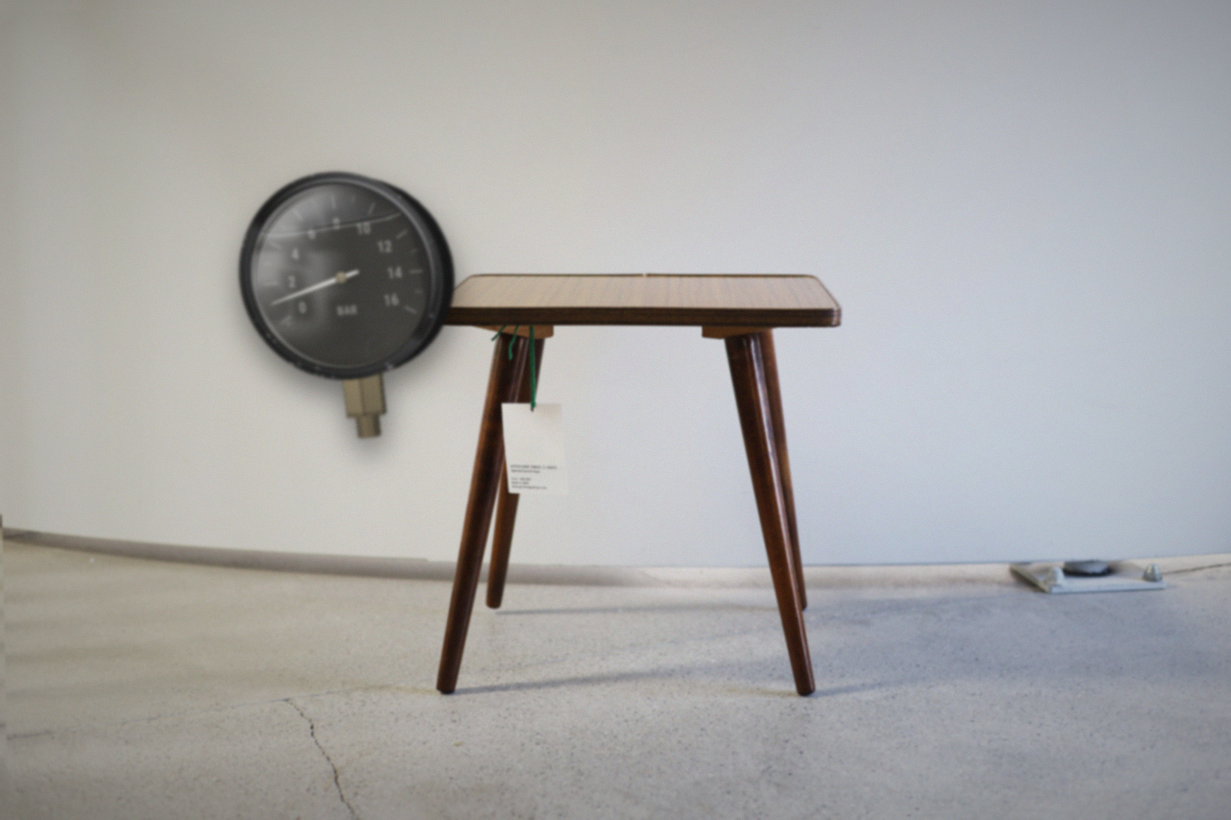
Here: 1 bar
